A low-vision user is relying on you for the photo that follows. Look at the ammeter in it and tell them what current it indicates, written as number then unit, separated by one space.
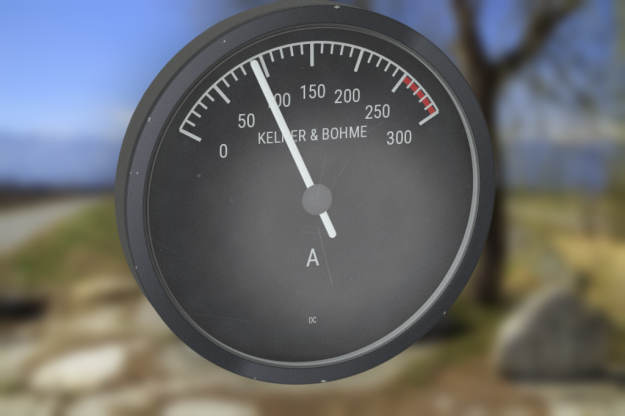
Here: 90 A
